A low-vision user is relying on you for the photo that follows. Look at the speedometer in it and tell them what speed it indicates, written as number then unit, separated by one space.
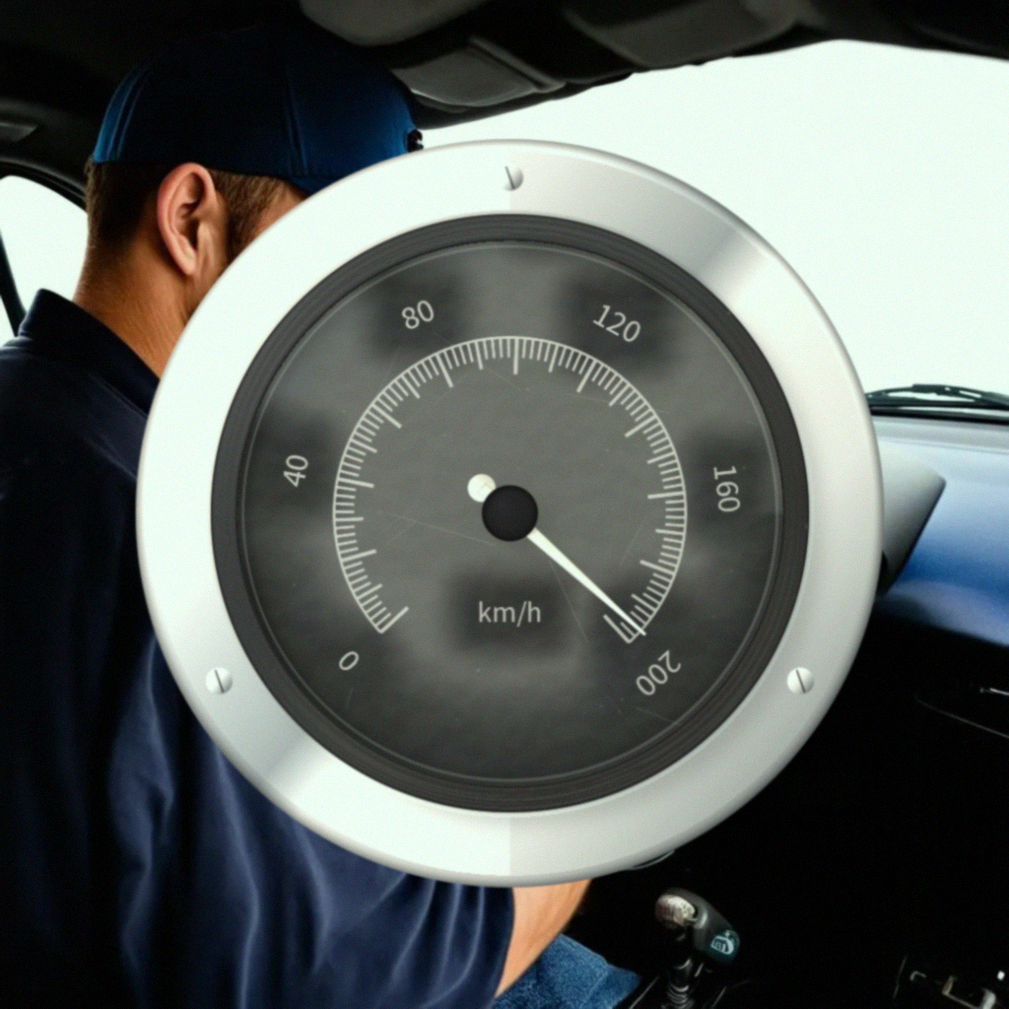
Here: 196 km/h
